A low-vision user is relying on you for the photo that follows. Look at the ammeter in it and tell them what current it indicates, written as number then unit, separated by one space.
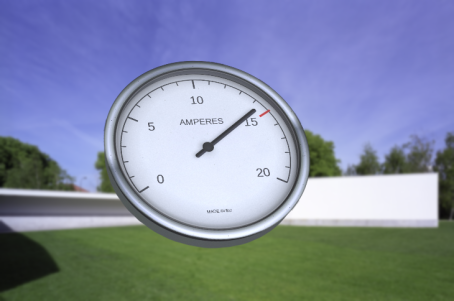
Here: 14.5 A
